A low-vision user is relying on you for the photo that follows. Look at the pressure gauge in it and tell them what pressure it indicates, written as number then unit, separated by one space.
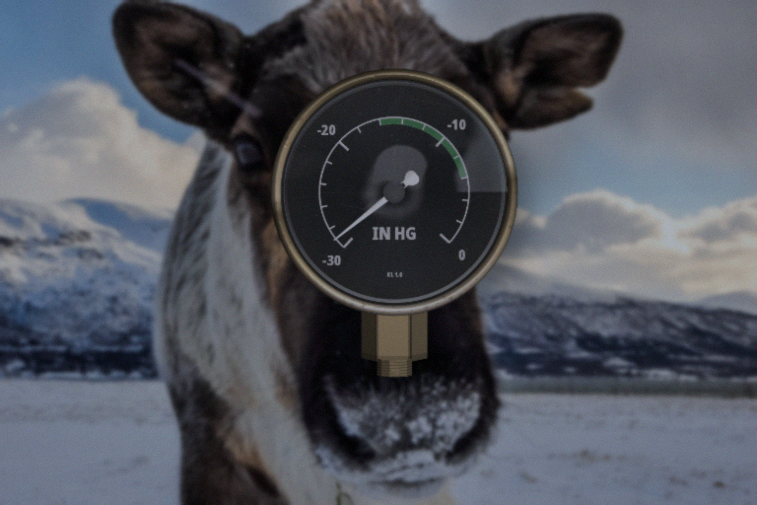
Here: -29 inHg
